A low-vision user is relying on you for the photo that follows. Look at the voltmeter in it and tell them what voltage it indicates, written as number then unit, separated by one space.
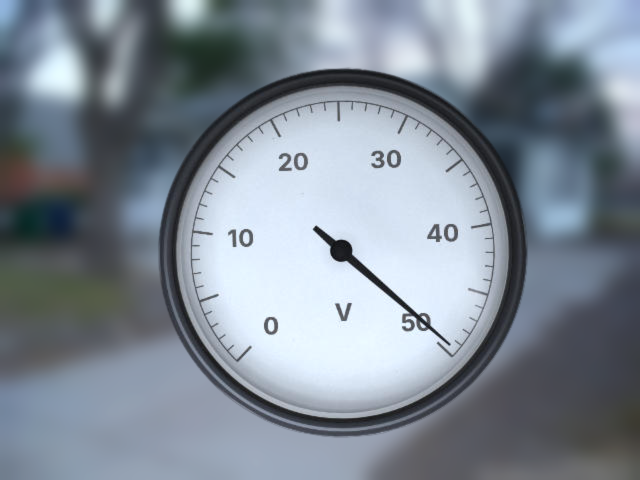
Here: 49.5 V
